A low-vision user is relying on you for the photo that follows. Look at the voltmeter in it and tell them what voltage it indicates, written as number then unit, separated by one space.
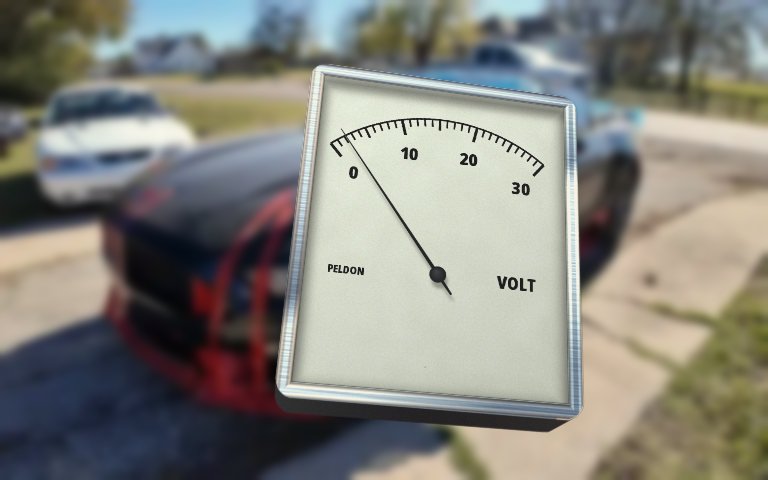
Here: 2 V
